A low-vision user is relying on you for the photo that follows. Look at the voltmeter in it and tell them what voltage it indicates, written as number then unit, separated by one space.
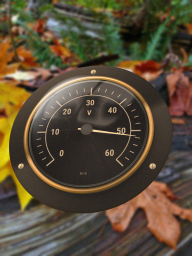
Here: 52 V
